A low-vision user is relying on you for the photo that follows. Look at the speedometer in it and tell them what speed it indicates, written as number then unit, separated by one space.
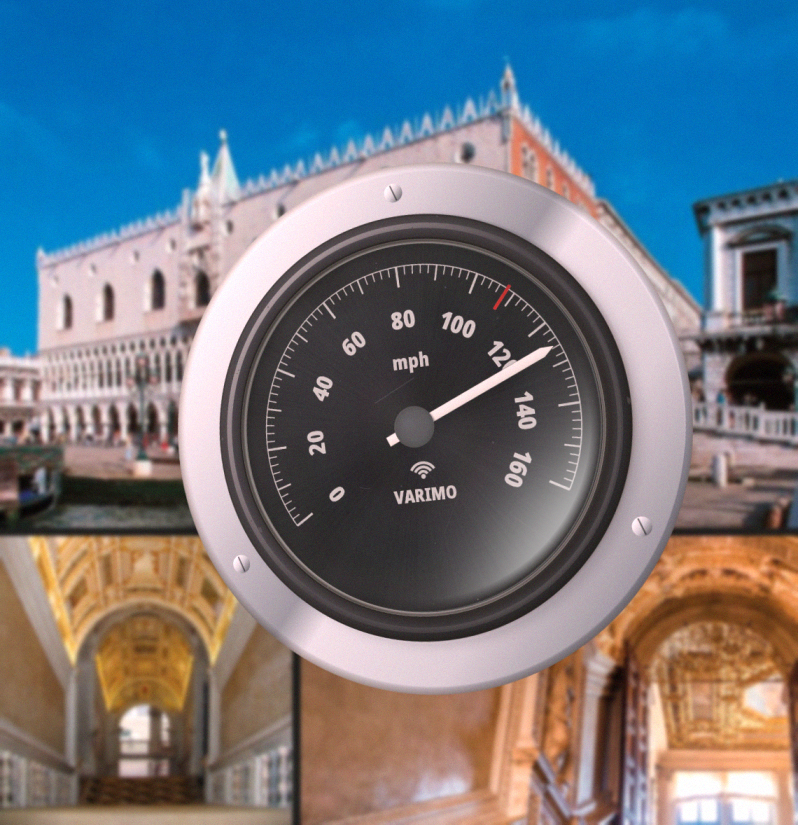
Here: 126 mph
